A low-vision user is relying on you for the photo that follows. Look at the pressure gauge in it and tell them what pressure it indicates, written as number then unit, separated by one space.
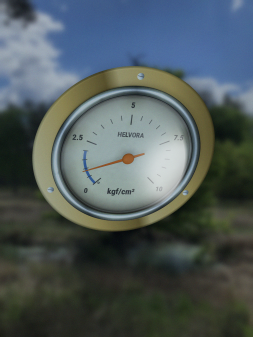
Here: 1 kg/cm²
